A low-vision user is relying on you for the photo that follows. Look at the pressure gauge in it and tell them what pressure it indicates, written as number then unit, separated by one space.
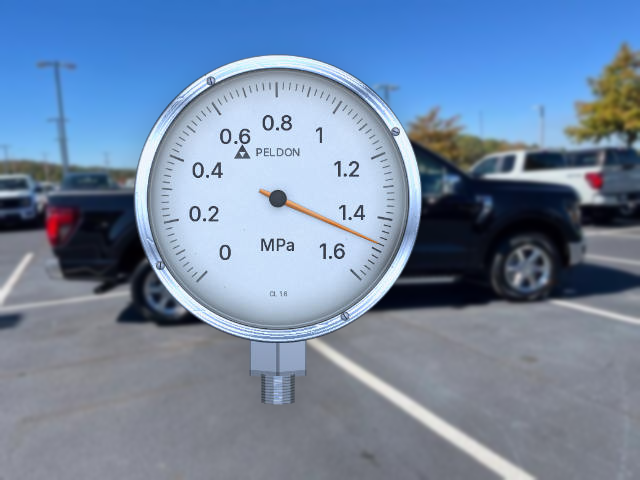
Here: 1.48 MPa
